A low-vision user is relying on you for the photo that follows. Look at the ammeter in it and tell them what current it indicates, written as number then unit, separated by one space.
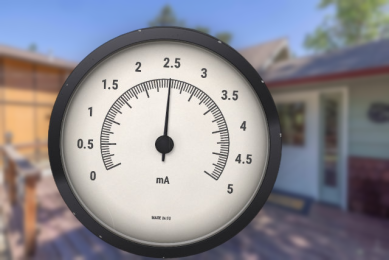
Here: 2.5 mA
